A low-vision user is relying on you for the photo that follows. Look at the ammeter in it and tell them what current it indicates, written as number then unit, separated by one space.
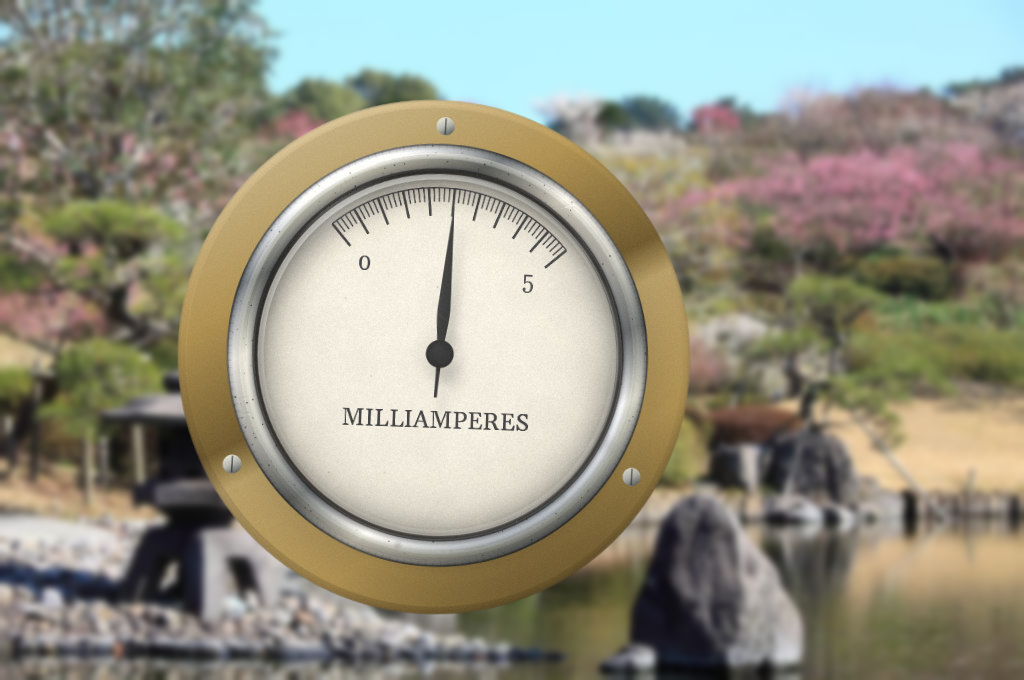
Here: 2.5 mA
